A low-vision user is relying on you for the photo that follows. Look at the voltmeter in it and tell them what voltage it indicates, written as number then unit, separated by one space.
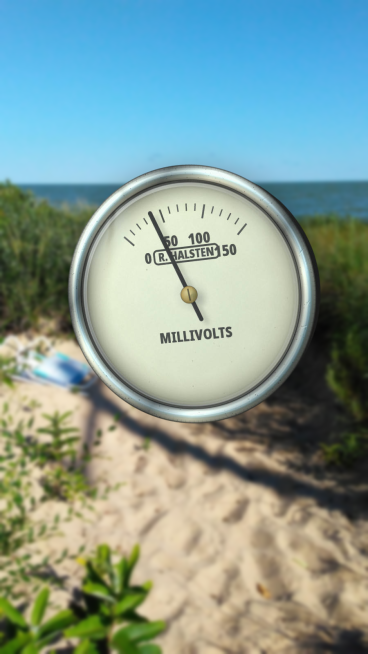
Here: 40 mV
